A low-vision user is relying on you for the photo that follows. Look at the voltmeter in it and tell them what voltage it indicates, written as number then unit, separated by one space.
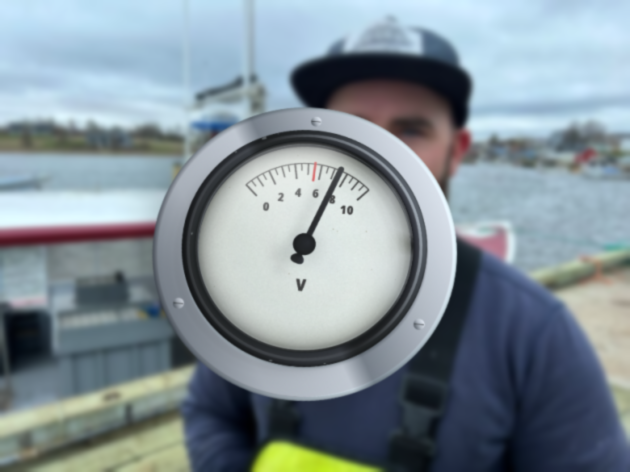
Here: 7.5 V
